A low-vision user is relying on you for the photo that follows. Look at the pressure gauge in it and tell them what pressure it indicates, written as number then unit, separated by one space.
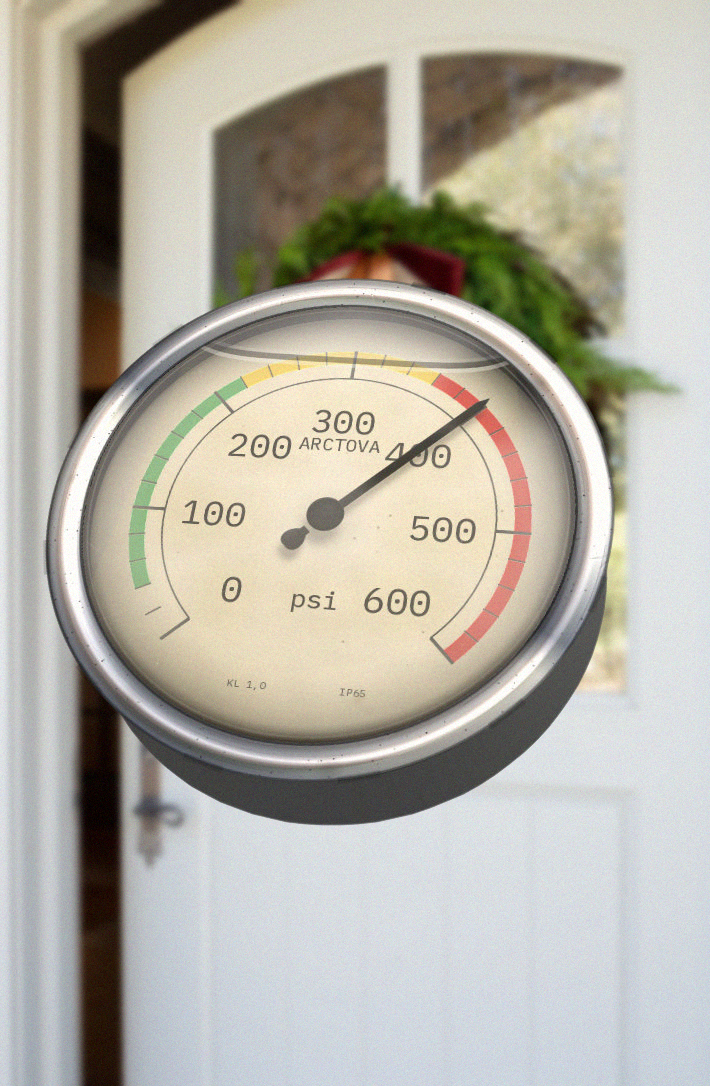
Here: 400 psi
